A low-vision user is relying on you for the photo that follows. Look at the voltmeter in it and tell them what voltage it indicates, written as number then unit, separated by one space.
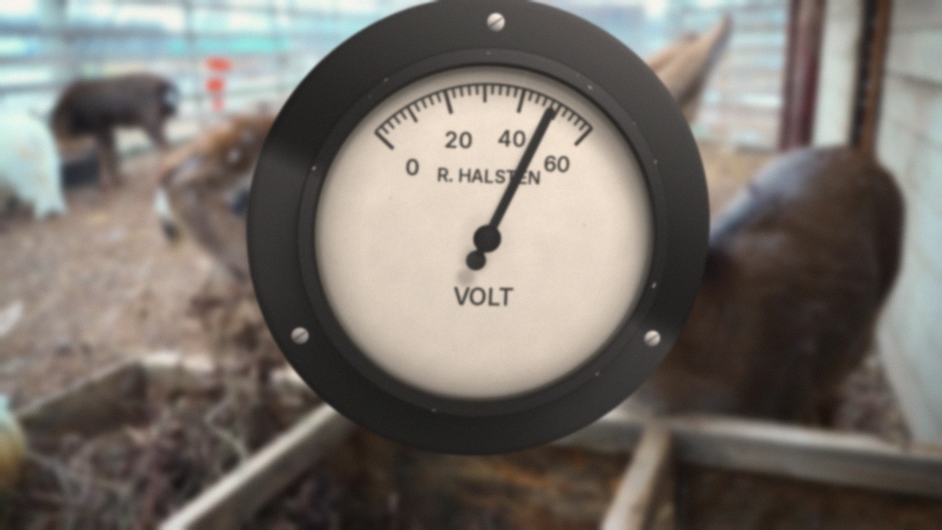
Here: 48 V
